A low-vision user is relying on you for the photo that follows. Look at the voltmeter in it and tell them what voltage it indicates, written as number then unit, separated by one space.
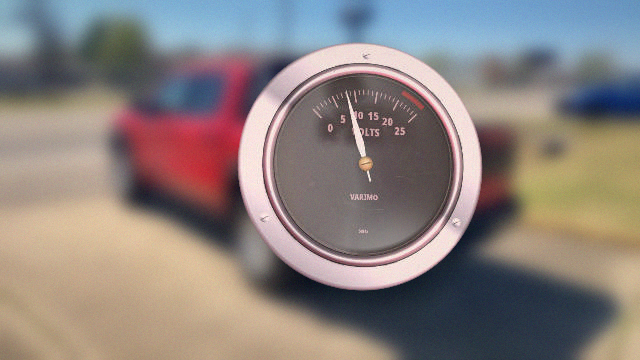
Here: 8 V
